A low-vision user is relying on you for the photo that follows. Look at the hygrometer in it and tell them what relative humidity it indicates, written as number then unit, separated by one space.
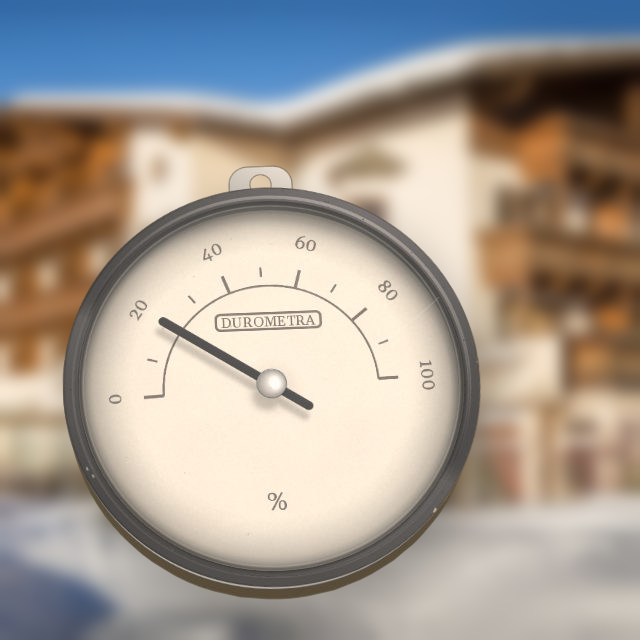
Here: 20 %
